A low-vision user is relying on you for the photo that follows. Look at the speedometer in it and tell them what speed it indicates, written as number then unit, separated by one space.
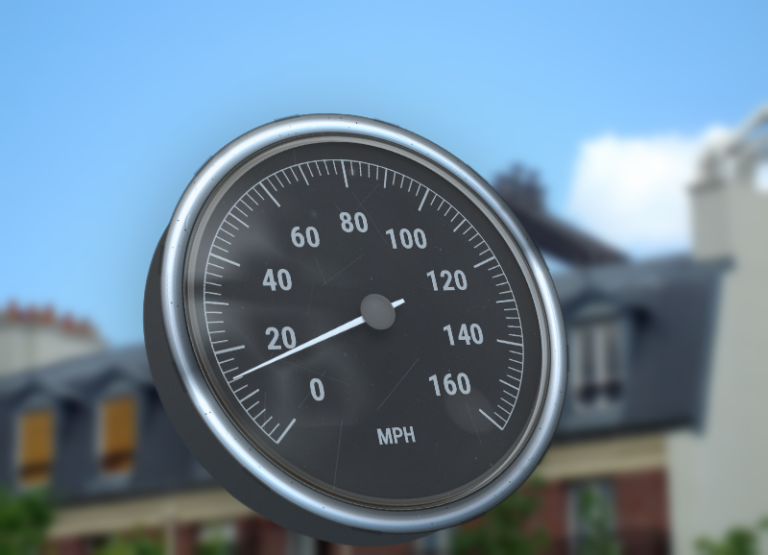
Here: 14 mph
